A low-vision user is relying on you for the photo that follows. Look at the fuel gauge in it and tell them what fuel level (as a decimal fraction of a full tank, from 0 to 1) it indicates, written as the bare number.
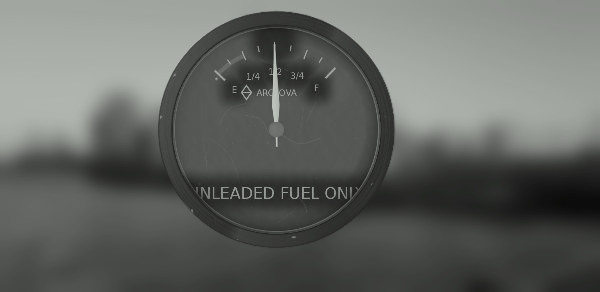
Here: 0.5
